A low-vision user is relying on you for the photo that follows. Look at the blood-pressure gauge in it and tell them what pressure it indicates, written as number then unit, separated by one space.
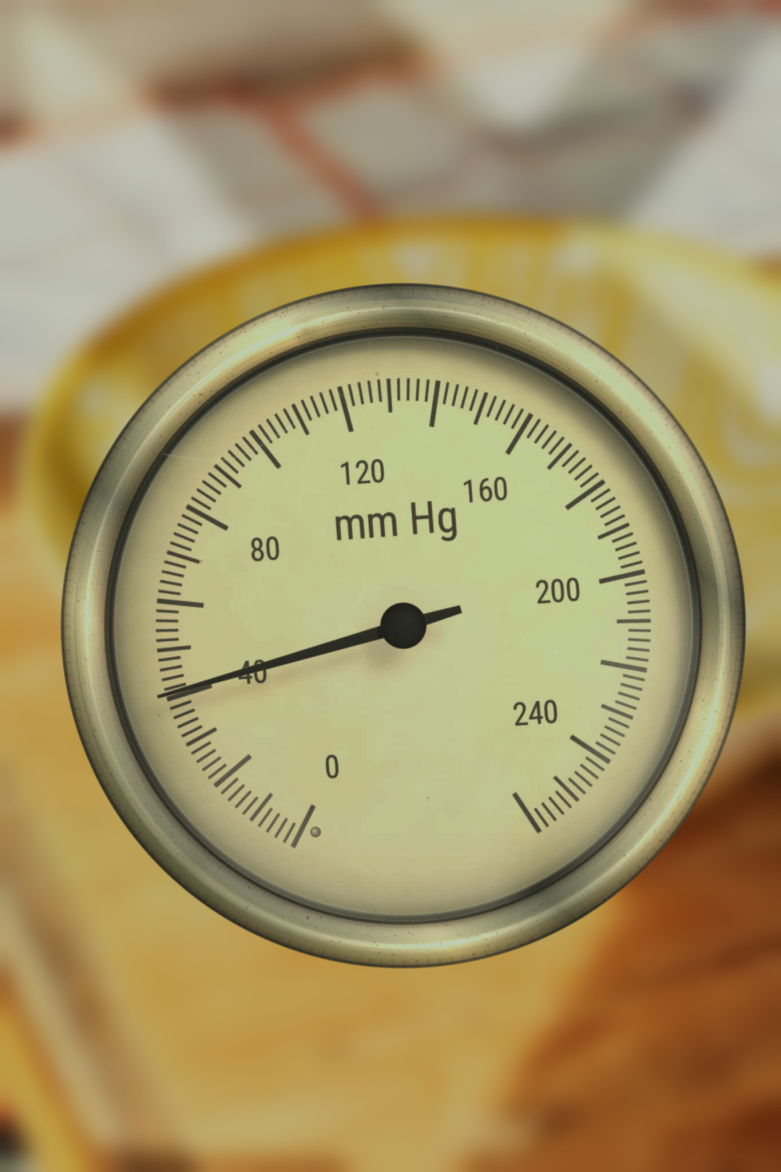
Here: 41 mmHg
